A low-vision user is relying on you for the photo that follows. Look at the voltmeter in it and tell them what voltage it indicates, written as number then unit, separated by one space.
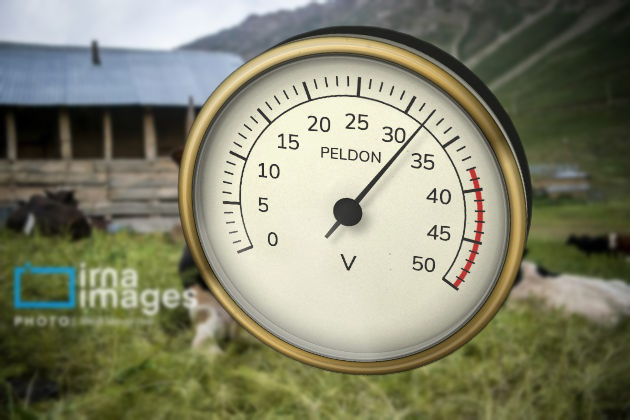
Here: 32 V
